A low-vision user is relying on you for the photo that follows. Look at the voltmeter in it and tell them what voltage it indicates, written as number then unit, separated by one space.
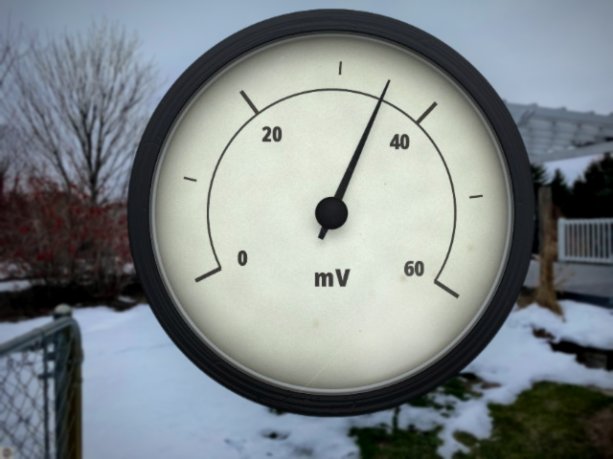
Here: 35 mV
